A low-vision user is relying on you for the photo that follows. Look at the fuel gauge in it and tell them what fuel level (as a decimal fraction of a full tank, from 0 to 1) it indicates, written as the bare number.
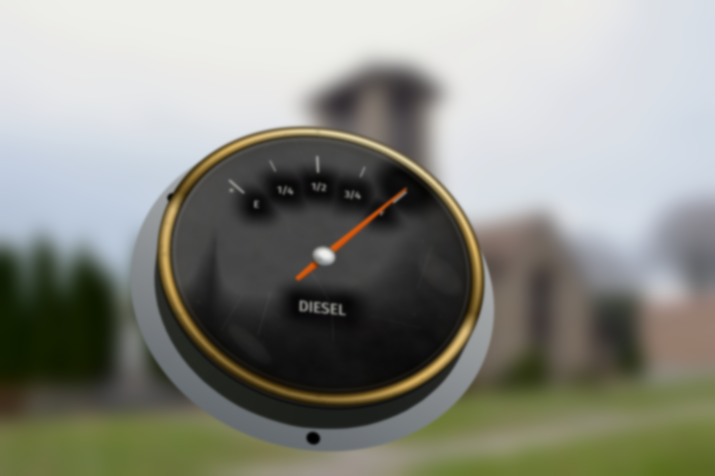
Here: 1
